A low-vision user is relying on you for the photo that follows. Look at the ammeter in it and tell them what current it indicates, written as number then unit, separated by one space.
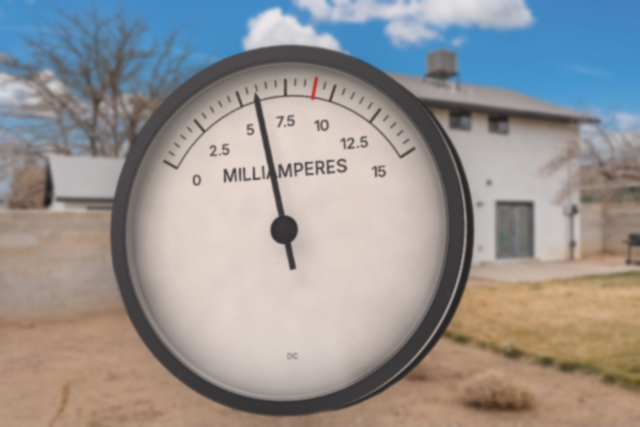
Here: 6 mA
